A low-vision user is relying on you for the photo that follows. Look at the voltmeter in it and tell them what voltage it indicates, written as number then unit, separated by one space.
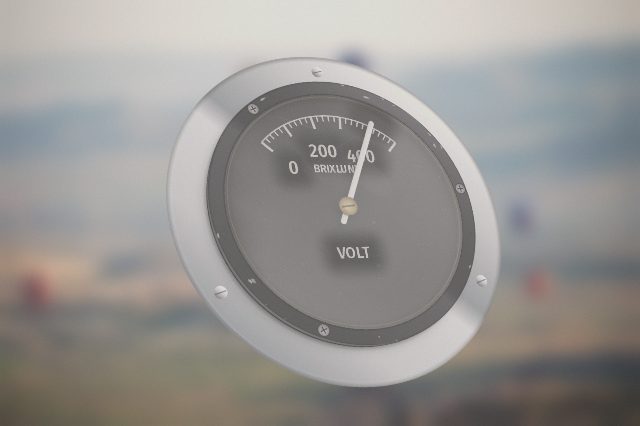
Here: 400 V
